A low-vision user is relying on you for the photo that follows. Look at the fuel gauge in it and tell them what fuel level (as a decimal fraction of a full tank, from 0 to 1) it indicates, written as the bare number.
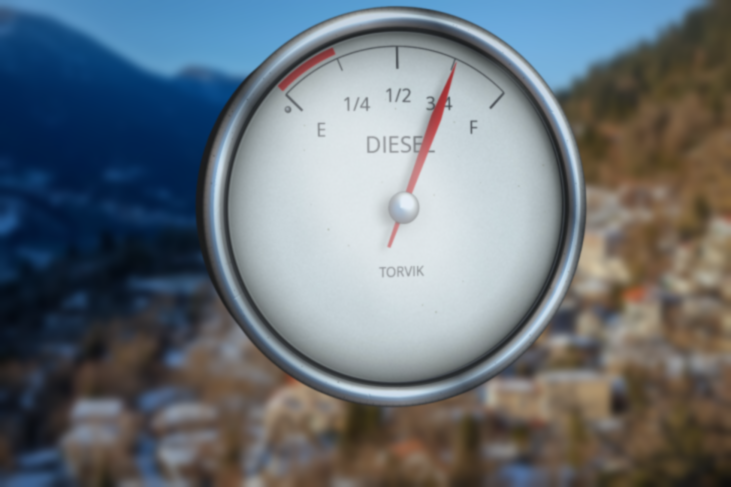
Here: 0.75
